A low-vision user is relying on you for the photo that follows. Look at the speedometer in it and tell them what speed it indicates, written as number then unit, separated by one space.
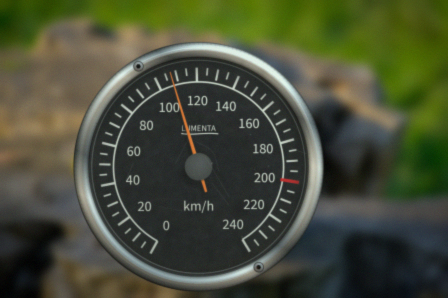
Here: 107.5 km/h
